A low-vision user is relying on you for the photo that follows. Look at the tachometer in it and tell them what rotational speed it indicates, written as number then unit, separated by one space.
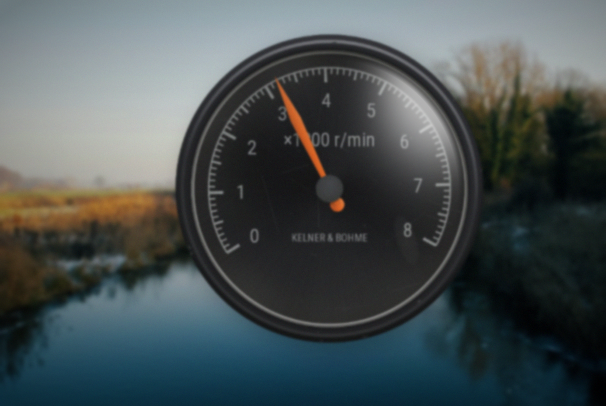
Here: 3200 rpm
